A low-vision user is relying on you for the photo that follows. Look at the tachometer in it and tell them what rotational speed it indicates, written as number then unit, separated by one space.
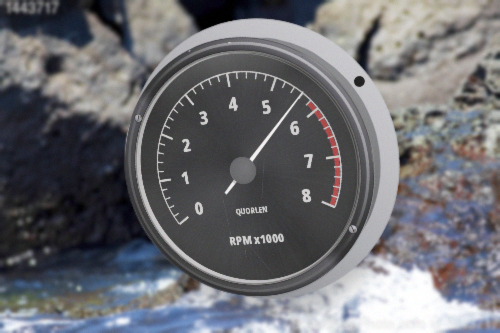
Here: 5600 rpm
